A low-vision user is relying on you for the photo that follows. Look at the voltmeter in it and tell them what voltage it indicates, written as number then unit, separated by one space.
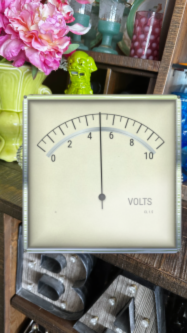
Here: 5 V
